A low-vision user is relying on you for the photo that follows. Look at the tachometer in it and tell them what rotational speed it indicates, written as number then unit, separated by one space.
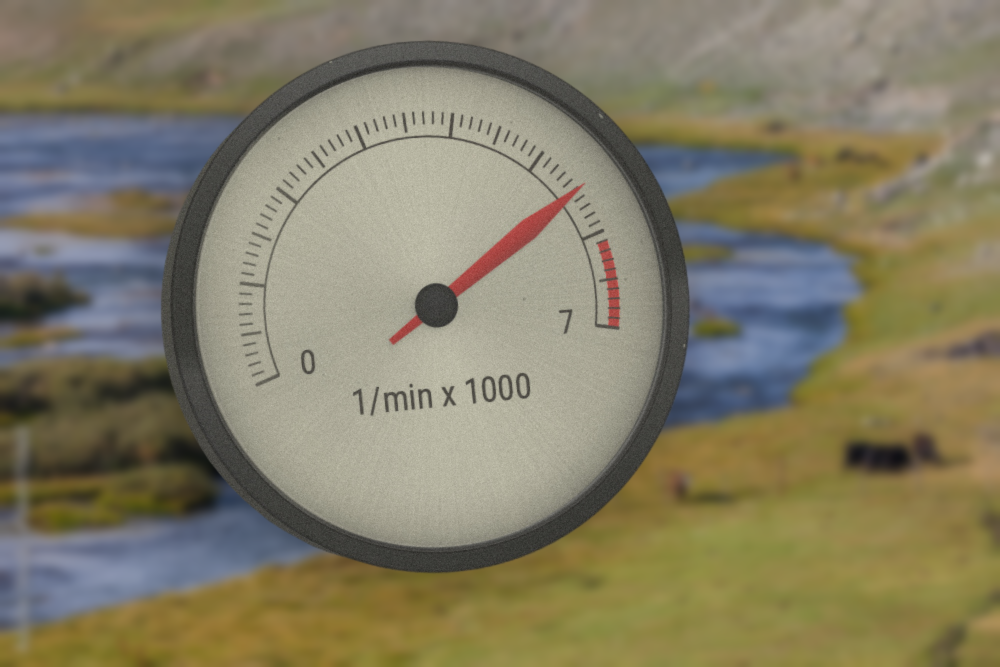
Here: 5500 rpm
